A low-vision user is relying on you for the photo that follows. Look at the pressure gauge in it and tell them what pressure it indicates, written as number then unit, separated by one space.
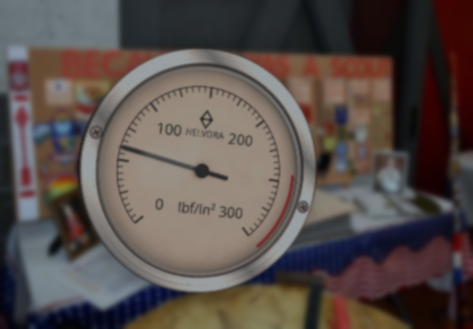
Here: 60 psi
